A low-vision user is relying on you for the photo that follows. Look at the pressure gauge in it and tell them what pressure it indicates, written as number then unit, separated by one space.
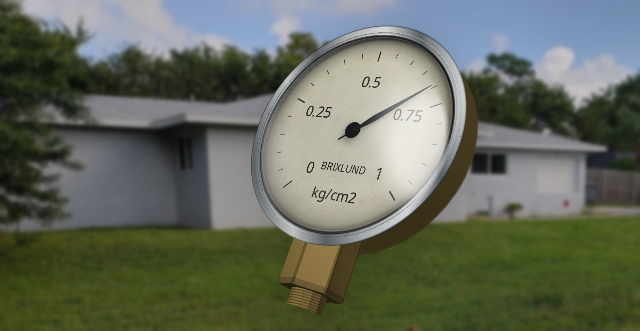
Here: 0.7 kg/cm²
